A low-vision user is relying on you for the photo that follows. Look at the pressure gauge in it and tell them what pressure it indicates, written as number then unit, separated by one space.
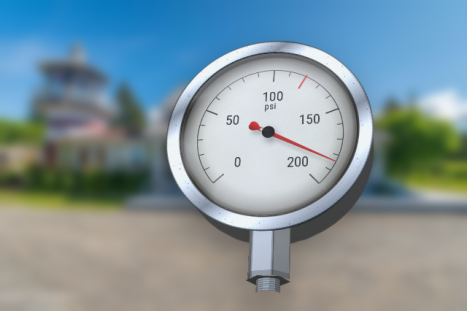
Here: 185 psi
